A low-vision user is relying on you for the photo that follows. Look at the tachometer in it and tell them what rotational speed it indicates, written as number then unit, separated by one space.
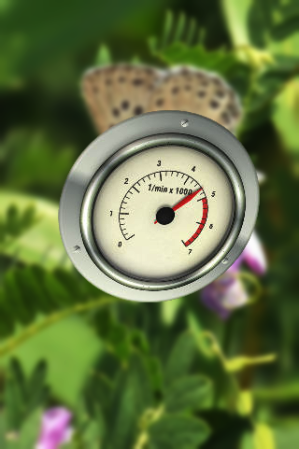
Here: 4600 rpm
